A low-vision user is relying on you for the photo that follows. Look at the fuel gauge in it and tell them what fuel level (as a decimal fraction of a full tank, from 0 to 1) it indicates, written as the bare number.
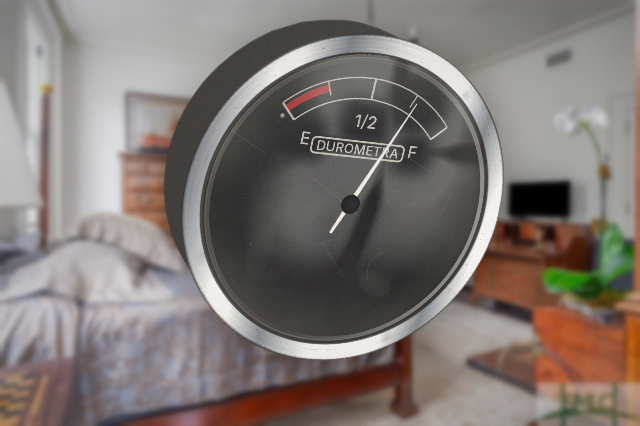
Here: 0.75
